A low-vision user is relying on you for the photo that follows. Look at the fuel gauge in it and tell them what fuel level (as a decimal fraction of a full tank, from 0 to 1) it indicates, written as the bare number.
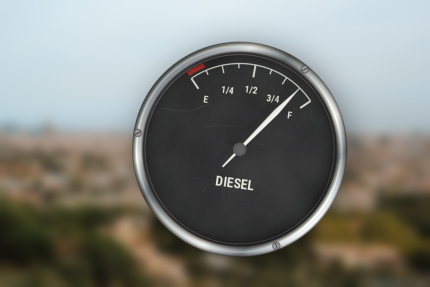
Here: 0.875
